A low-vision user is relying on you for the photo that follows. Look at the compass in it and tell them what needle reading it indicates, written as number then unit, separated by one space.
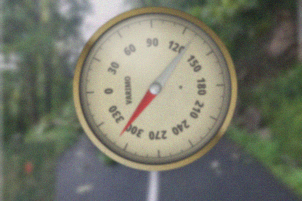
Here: 310 °
